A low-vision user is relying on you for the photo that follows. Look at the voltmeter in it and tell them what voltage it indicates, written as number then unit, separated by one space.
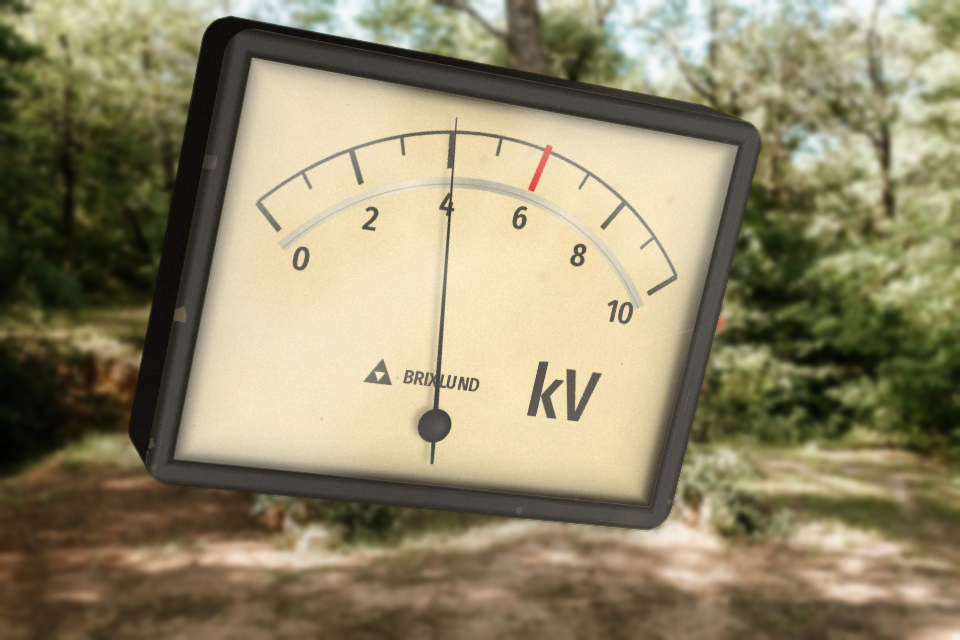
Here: 4 kV
